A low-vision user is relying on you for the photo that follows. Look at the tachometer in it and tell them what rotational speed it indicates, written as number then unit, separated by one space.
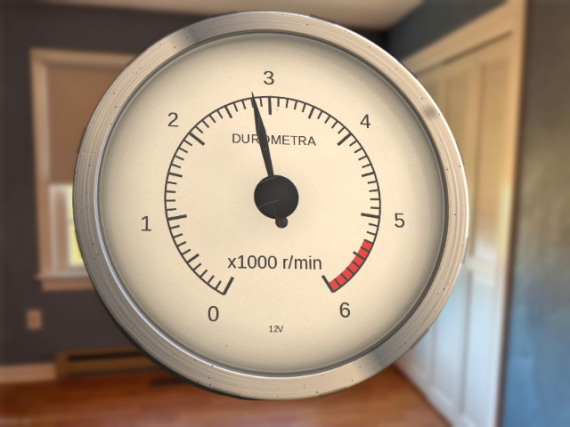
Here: 2800 rpm
